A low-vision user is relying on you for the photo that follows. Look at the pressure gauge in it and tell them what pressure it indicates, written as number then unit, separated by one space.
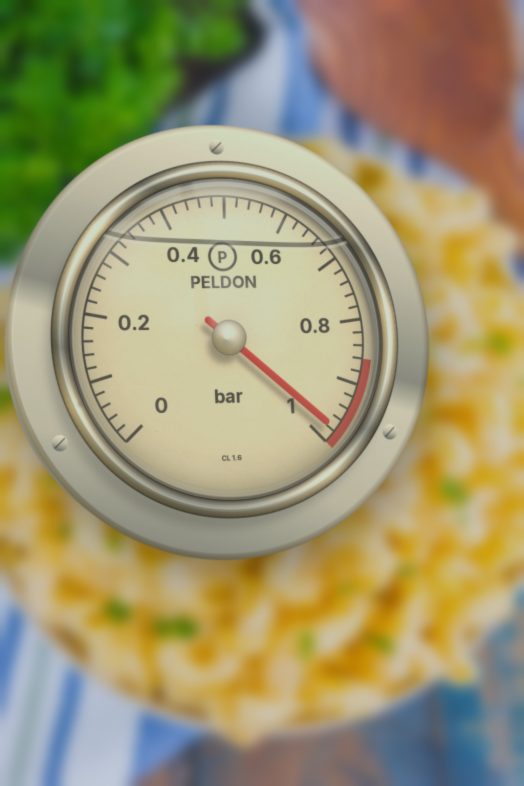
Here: 0.98 bar
